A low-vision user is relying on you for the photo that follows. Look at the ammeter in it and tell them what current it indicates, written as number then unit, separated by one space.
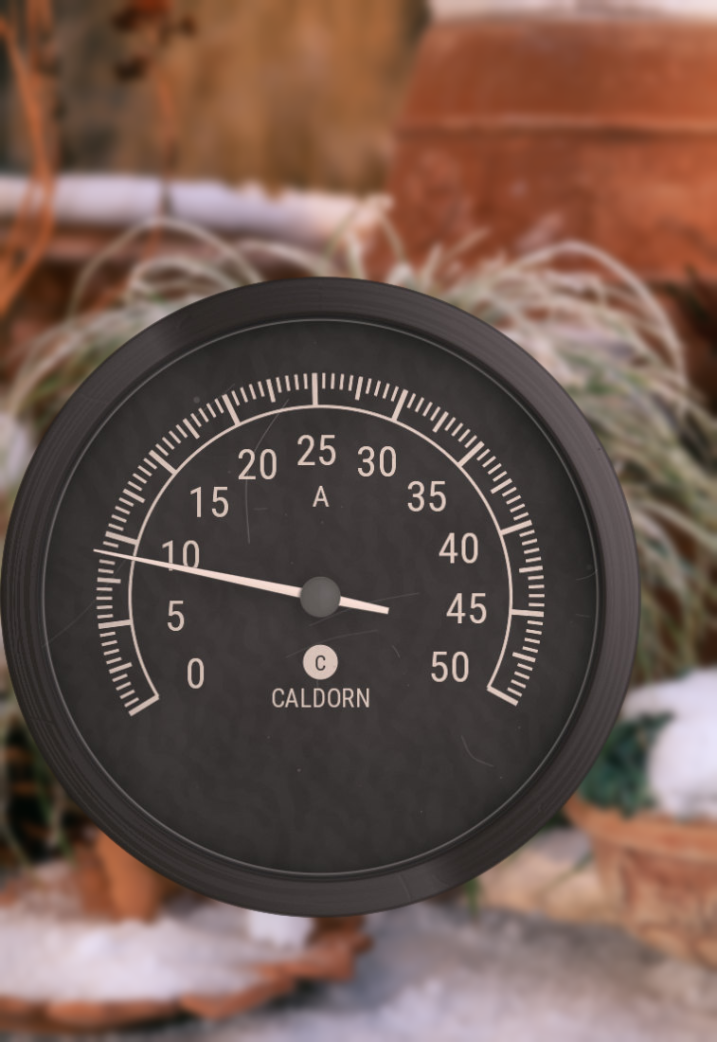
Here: 9 A
